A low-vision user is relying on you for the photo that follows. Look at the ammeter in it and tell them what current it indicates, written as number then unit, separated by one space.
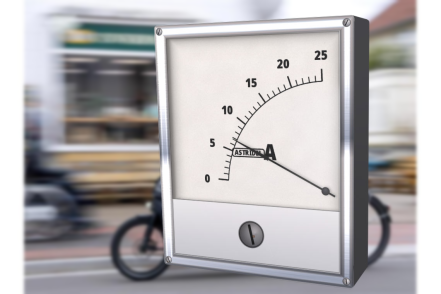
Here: 7 A
